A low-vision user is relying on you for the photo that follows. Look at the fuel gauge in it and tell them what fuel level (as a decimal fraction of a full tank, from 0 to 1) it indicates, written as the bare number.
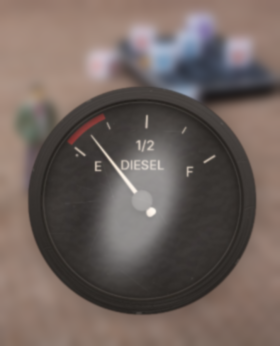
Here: 0.125
